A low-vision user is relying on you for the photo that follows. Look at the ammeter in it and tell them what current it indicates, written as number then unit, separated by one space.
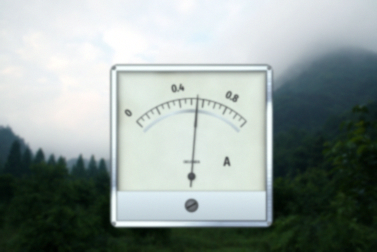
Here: 0.55 A
